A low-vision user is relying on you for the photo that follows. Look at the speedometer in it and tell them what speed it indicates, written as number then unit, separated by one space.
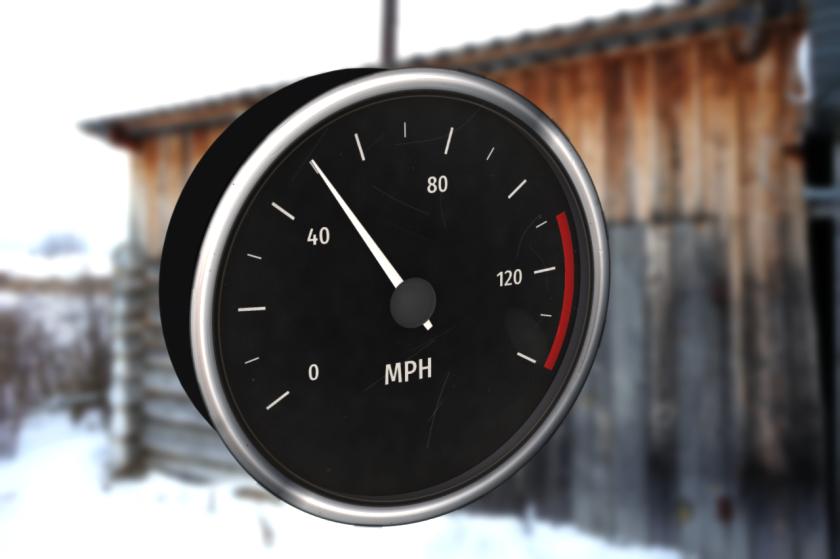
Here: 50 mph
